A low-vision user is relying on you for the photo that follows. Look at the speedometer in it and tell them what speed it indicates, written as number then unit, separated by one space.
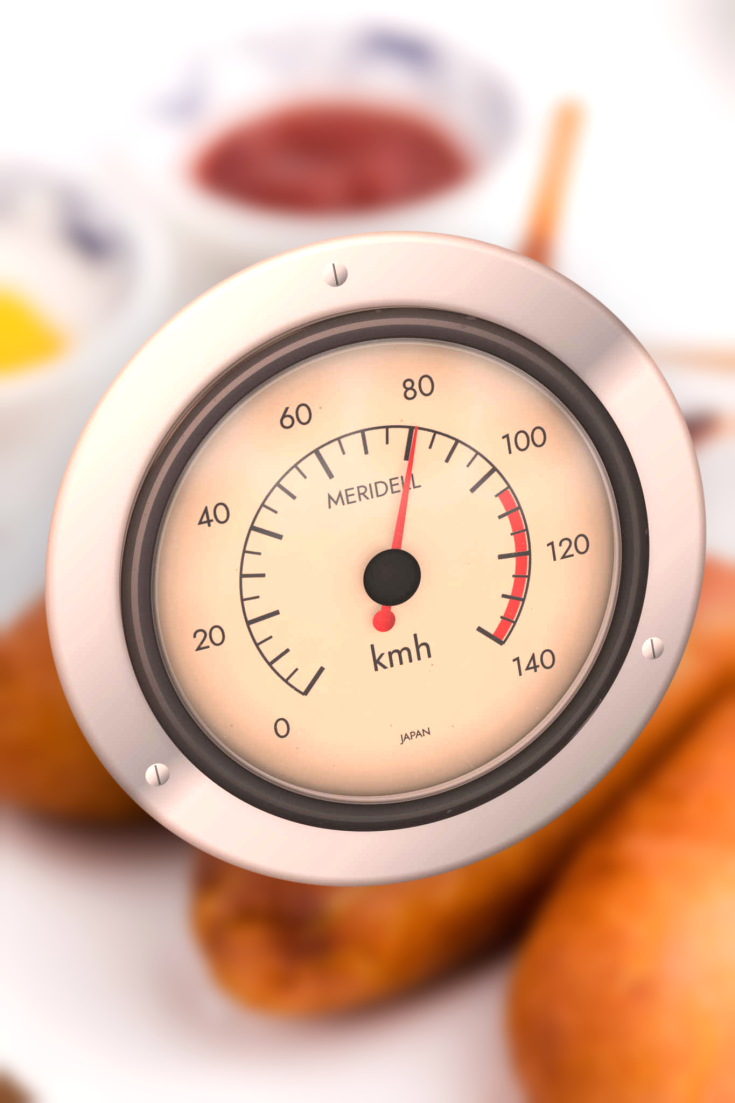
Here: 80 km/h
